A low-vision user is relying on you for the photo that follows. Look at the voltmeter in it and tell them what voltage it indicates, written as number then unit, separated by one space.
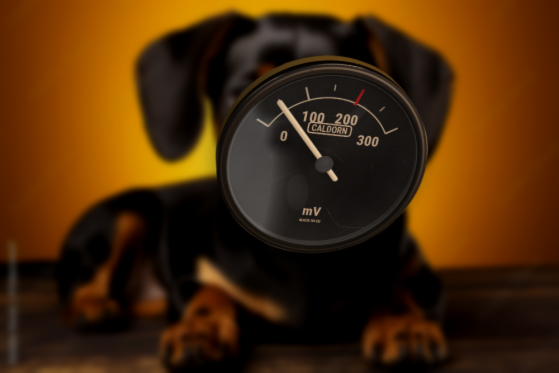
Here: 50 mV
